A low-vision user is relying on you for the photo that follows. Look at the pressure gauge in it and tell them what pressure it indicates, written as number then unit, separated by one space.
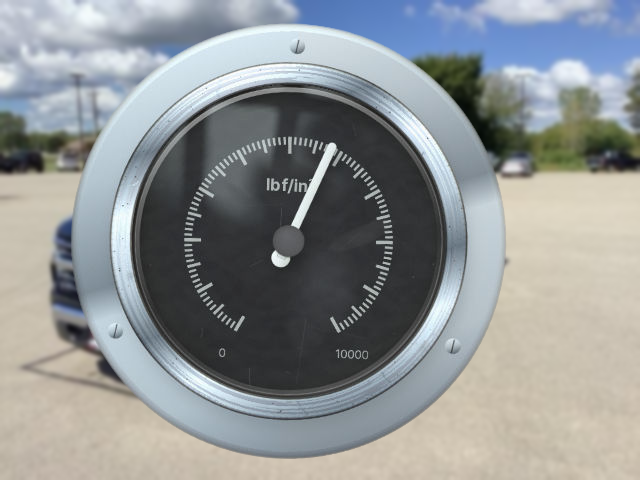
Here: 5800 psi
